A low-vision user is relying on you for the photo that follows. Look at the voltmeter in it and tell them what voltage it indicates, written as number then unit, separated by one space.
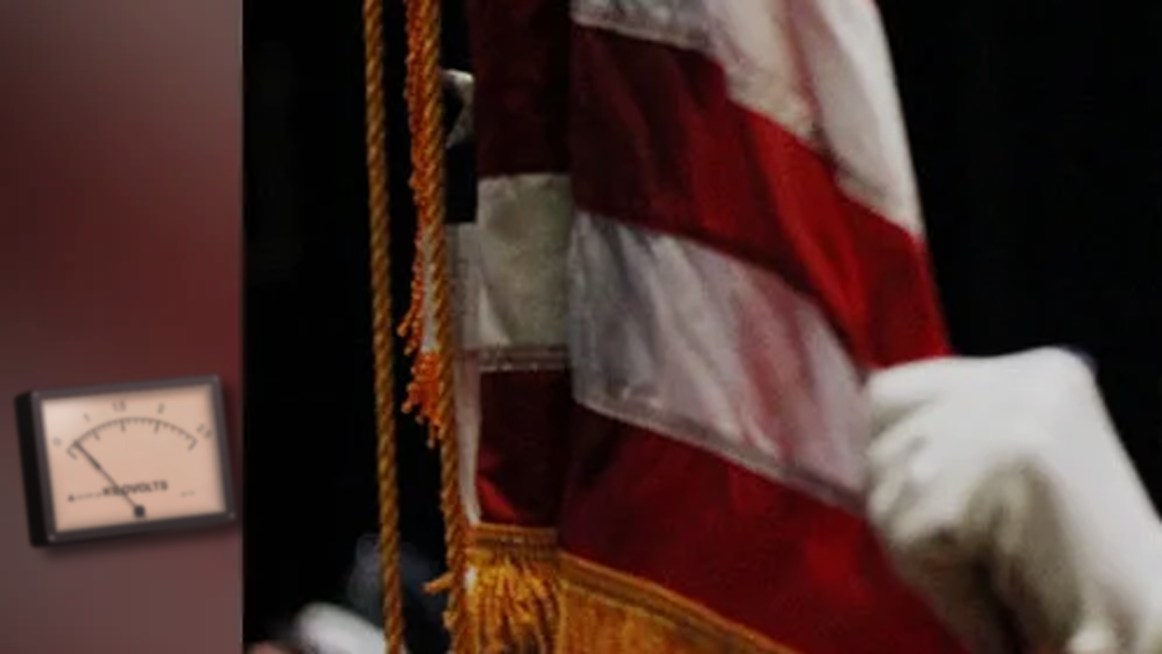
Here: 0.5 kV
